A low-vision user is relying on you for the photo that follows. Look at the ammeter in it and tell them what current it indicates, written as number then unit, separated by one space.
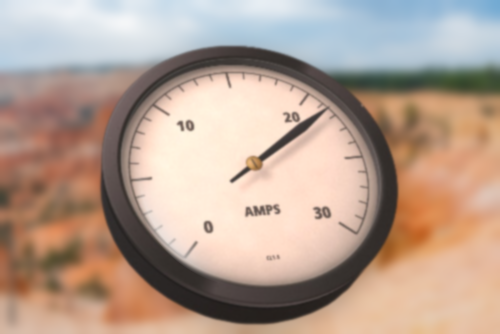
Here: 21.5 A
